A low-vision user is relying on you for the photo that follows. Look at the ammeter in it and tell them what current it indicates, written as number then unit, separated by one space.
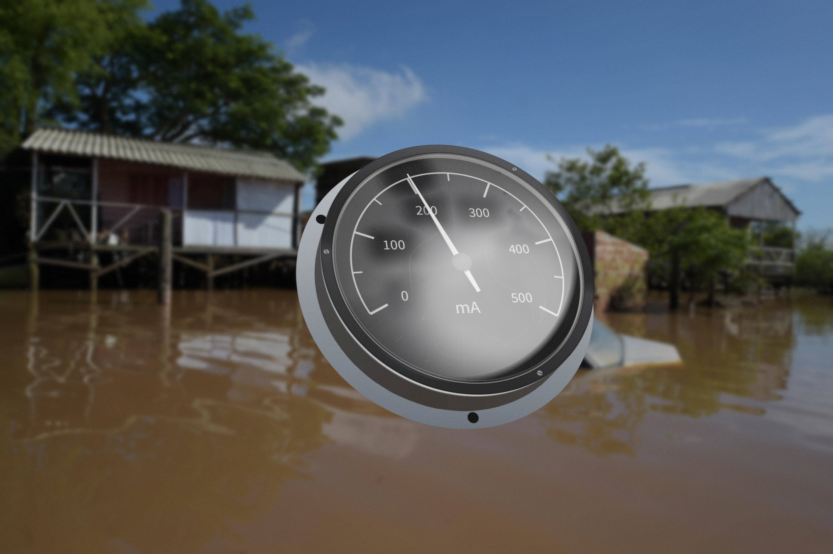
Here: 200 mA
